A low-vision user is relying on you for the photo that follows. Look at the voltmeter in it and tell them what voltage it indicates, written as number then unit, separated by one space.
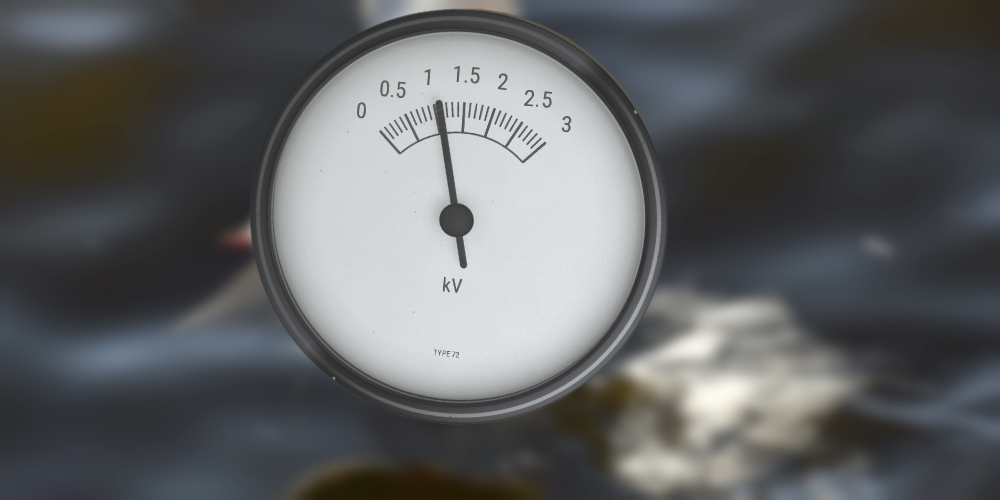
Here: 1.1 kV
